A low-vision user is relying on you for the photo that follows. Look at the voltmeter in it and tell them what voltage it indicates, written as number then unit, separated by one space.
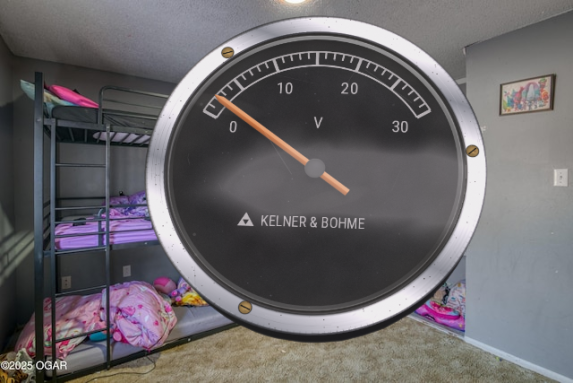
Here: 2 V
